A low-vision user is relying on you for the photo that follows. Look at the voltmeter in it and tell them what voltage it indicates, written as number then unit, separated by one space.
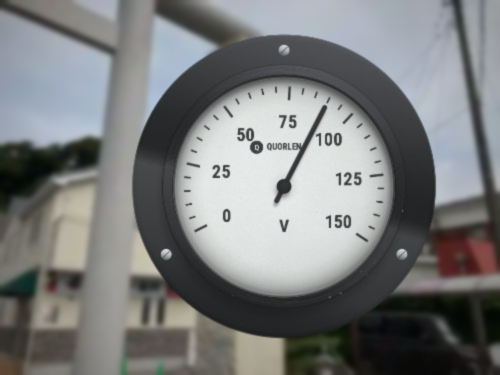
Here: 90 V
